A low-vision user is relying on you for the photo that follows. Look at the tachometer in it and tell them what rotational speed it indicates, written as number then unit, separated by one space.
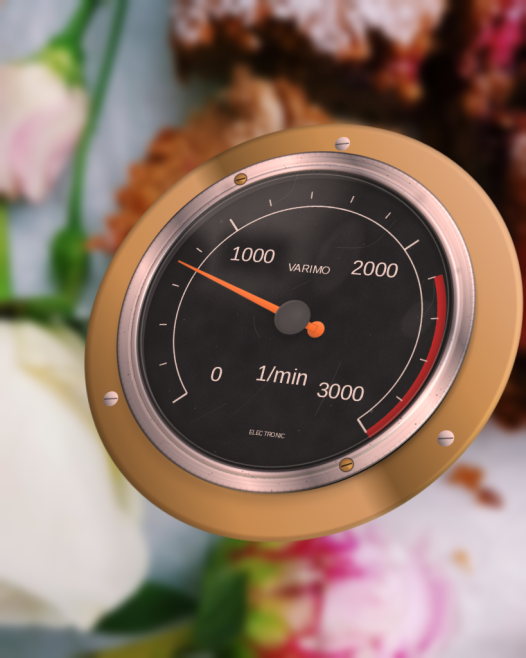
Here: 700 rpm
